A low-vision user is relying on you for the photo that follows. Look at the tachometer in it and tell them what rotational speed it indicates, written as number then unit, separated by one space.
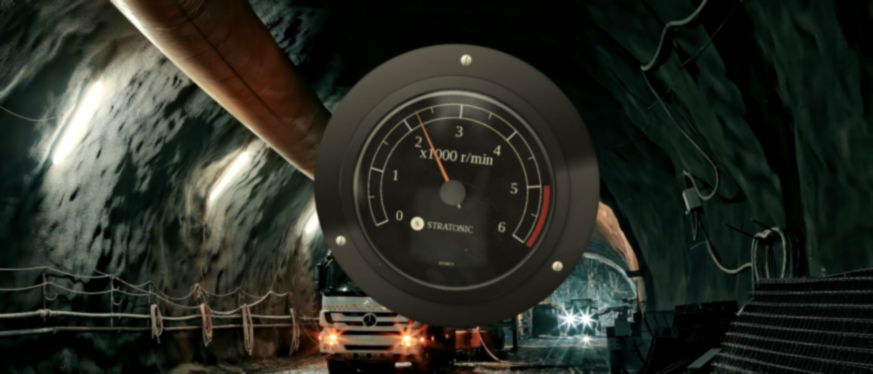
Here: 2250 rpm
